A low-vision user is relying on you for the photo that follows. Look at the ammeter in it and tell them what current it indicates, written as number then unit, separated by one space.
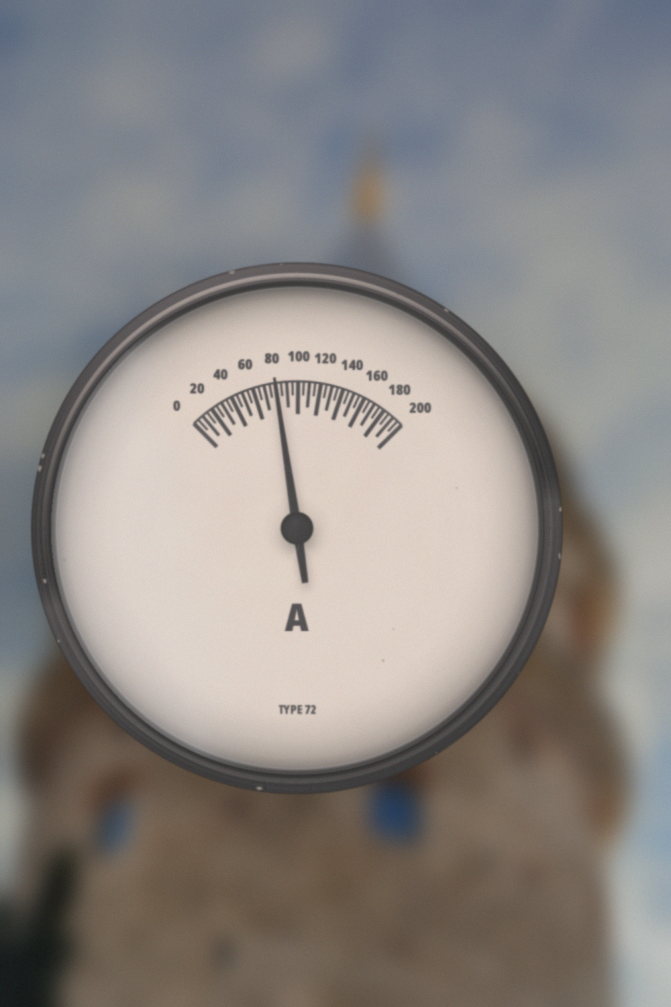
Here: 80 A
